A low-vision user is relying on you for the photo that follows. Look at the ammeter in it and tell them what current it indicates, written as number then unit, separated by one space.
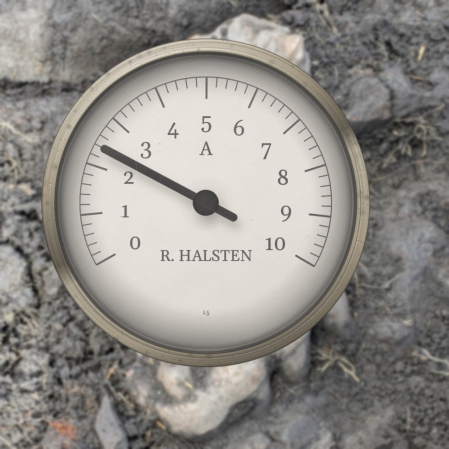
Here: 2.4 A
